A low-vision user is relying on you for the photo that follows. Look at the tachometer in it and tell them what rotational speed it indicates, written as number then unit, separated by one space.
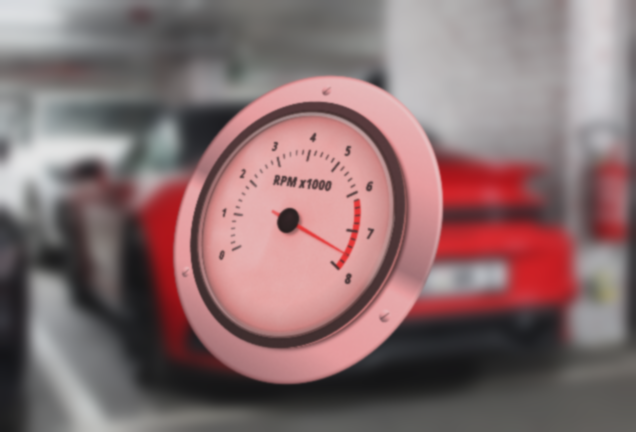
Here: 7600 rpm
